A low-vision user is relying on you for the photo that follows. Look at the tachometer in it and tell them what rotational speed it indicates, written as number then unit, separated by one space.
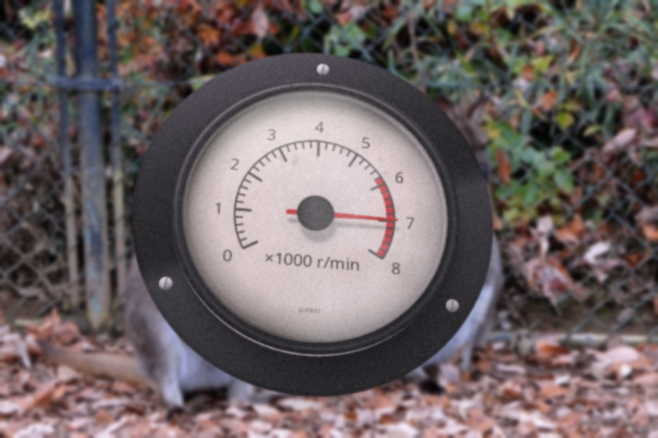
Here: 7000 rpm
